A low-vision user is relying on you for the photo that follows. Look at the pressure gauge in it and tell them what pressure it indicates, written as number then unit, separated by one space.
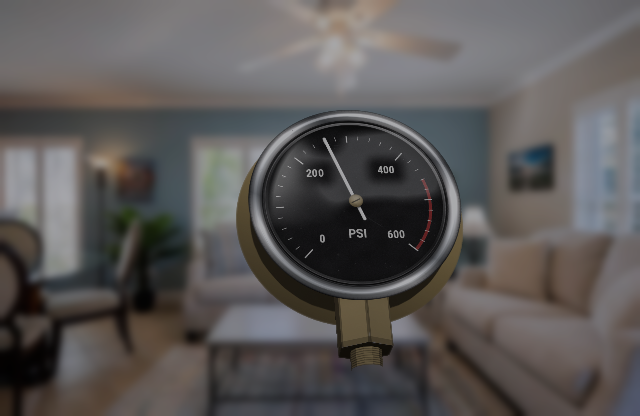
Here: 260 psi
